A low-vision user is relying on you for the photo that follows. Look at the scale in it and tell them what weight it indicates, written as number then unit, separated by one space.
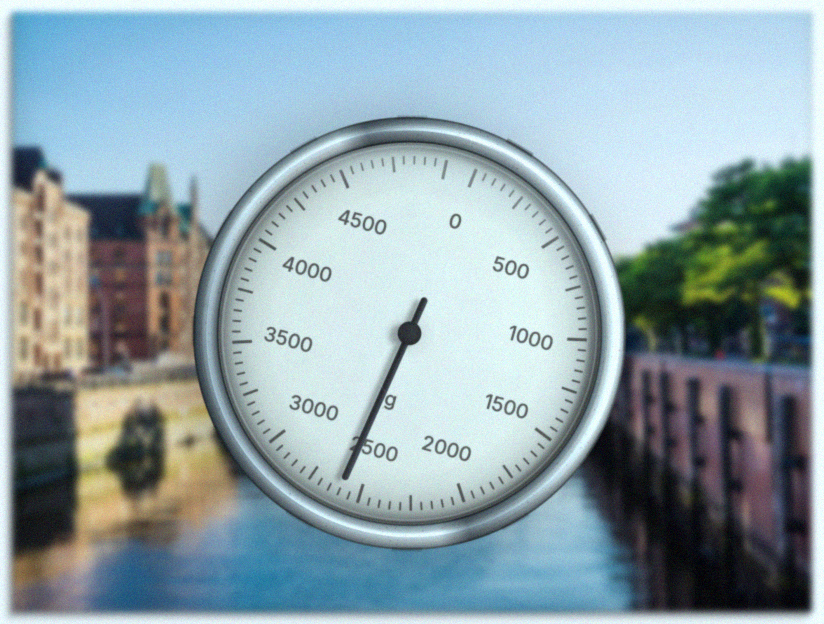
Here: 2600 g
